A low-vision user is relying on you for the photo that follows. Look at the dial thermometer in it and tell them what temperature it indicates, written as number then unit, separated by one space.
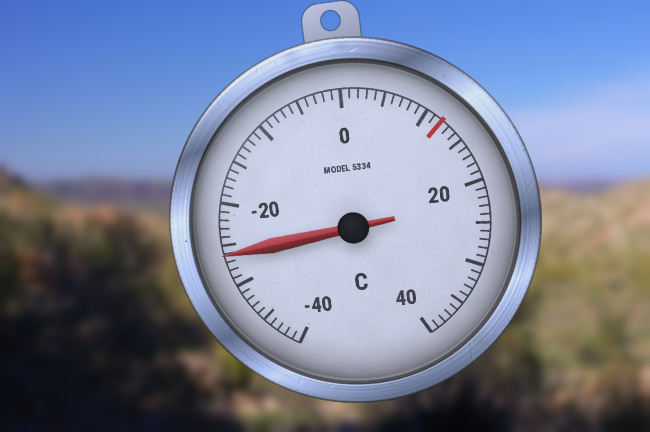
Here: -26 °C
